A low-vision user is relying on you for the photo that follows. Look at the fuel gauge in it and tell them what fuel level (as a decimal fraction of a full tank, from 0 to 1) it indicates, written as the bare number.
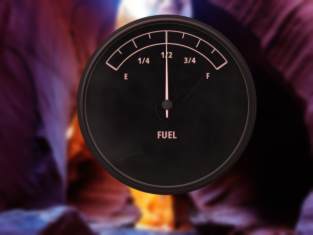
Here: 0.5
